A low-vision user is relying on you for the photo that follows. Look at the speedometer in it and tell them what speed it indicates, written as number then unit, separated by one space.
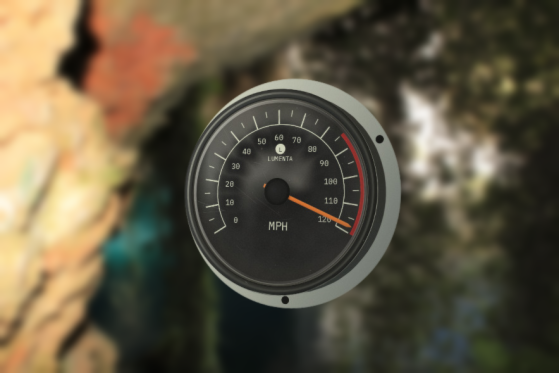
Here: 117.5 mph
